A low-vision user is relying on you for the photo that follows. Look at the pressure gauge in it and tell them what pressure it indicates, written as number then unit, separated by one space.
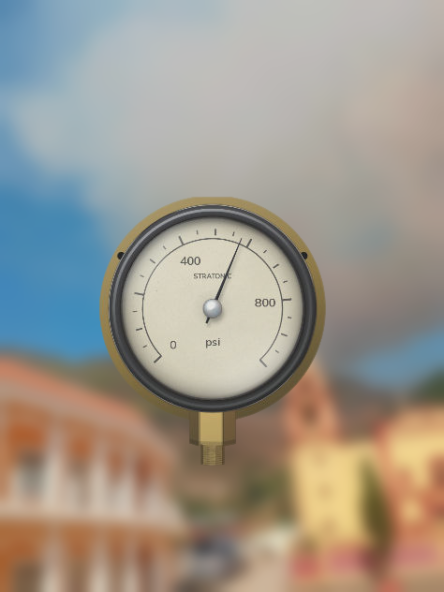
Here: 575 psi
